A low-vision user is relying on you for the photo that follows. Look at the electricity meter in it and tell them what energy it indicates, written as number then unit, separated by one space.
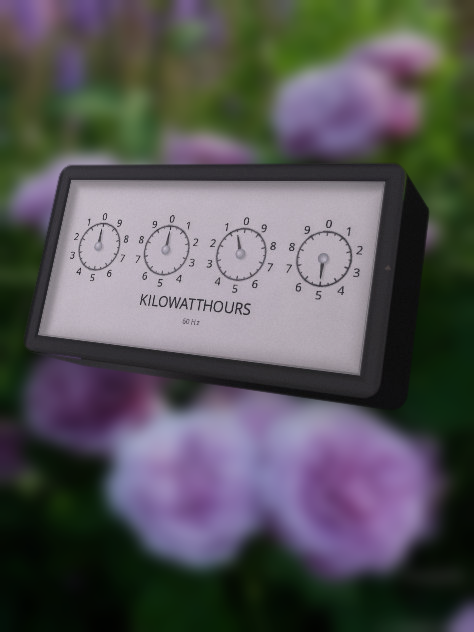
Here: 5 kWh
